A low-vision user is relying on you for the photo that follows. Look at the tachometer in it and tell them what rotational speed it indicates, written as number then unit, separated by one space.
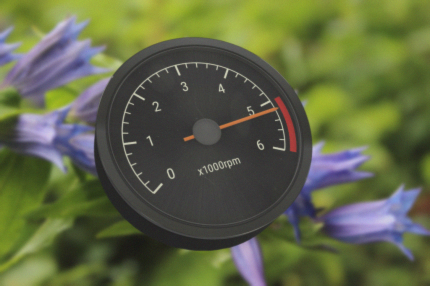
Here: 5200 rpm
